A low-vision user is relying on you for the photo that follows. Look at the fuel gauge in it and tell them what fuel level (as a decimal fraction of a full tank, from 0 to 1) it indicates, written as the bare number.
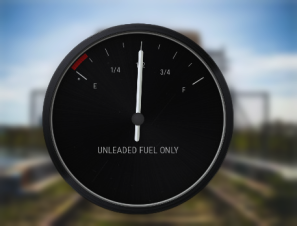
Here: 0.5
